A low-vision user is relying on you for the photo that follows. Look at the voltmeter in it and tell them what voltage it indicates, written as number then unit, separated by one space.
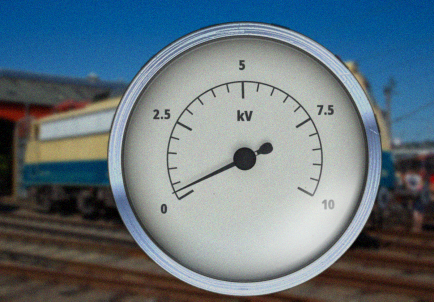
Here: 0.25 kV
